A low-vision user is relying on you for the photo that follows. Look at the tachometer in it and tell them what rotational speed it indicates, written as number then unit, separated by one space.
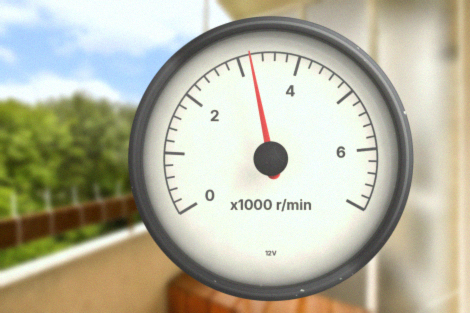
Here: 3200 rpm
